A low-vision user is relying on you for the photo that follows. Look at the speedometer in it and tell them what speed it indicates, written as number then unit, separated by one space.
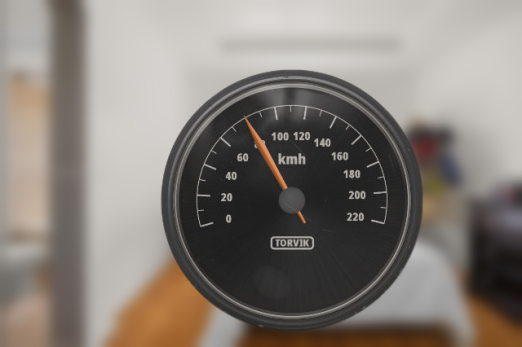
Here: 80 km/h
